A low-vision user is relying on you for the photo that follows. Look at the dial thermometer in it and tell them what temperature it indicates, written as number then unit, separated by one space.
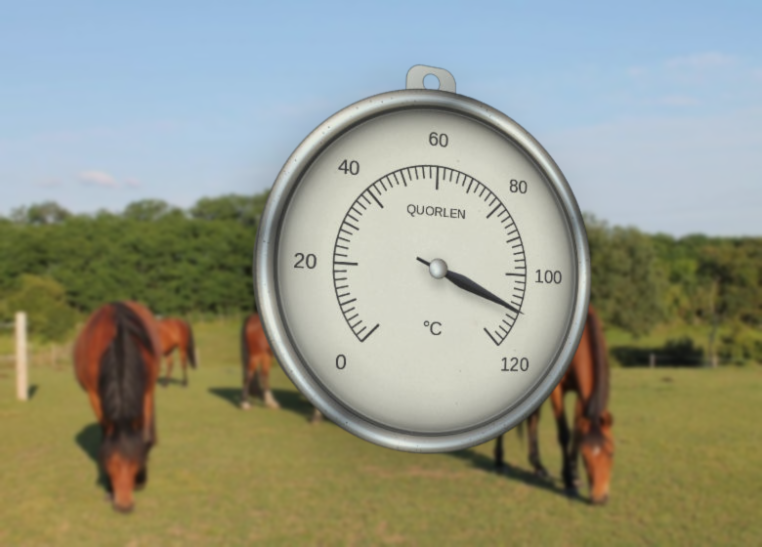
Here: 110 °C
